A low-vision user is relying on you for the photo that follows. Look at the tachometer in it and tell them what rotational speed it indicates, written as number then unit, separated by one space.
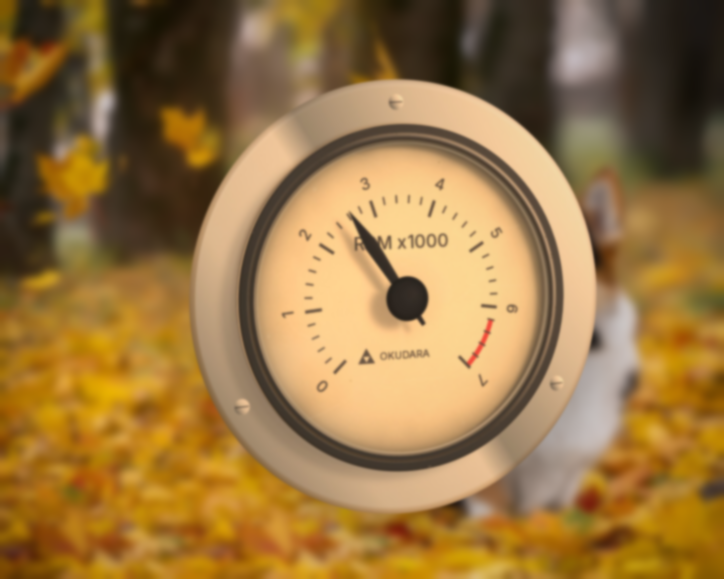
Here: 2600 rpm
